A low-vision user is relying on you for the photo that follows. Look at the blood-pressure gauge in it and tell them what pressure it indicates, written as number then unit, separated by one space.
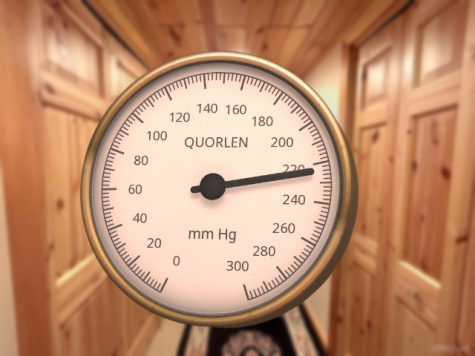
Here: 224 mmHg
